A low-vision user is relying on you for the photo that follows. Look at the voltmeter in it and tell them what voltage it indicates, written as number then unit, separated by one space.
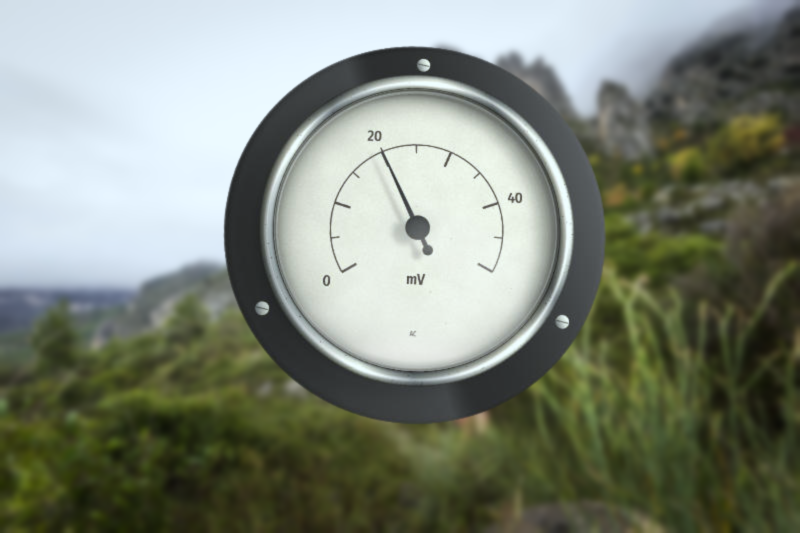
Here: 20 mV
